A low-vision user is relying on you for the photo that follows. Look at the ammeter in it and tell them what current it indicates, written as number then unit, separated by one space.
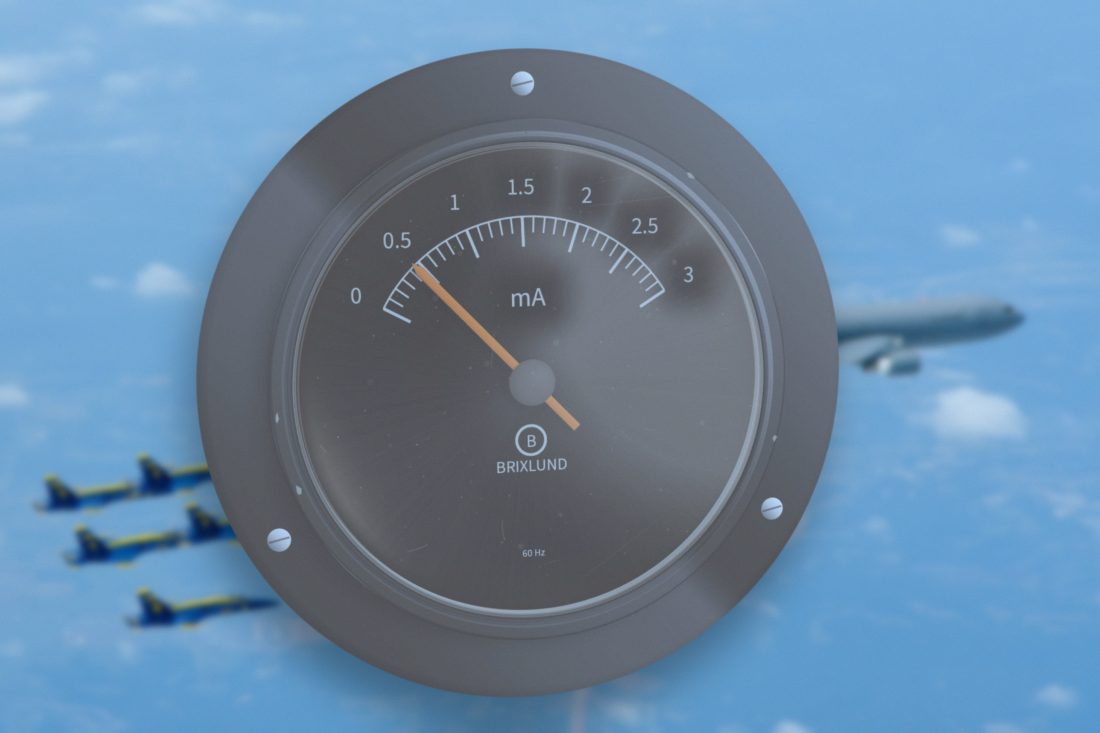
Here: 0.45 mA
